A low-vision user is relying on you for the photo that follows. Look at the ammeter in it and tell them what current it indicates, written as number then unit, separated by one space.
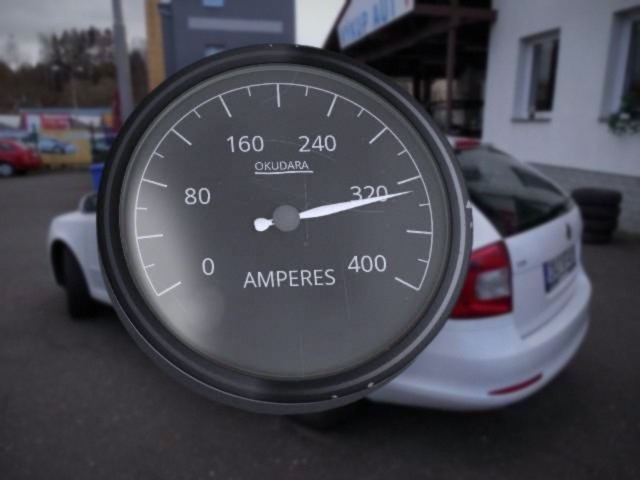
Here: 330 A
